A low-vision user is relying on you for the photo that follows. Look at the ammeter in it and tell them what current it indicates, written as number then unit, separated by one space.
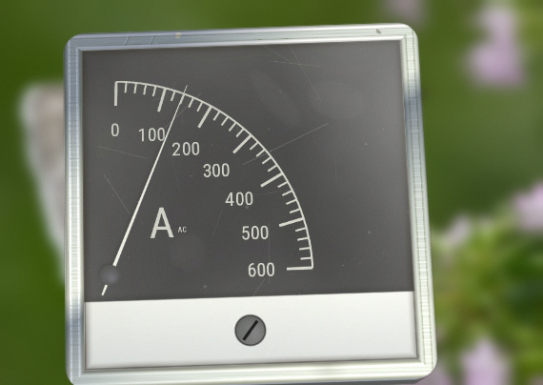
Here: 140 A
